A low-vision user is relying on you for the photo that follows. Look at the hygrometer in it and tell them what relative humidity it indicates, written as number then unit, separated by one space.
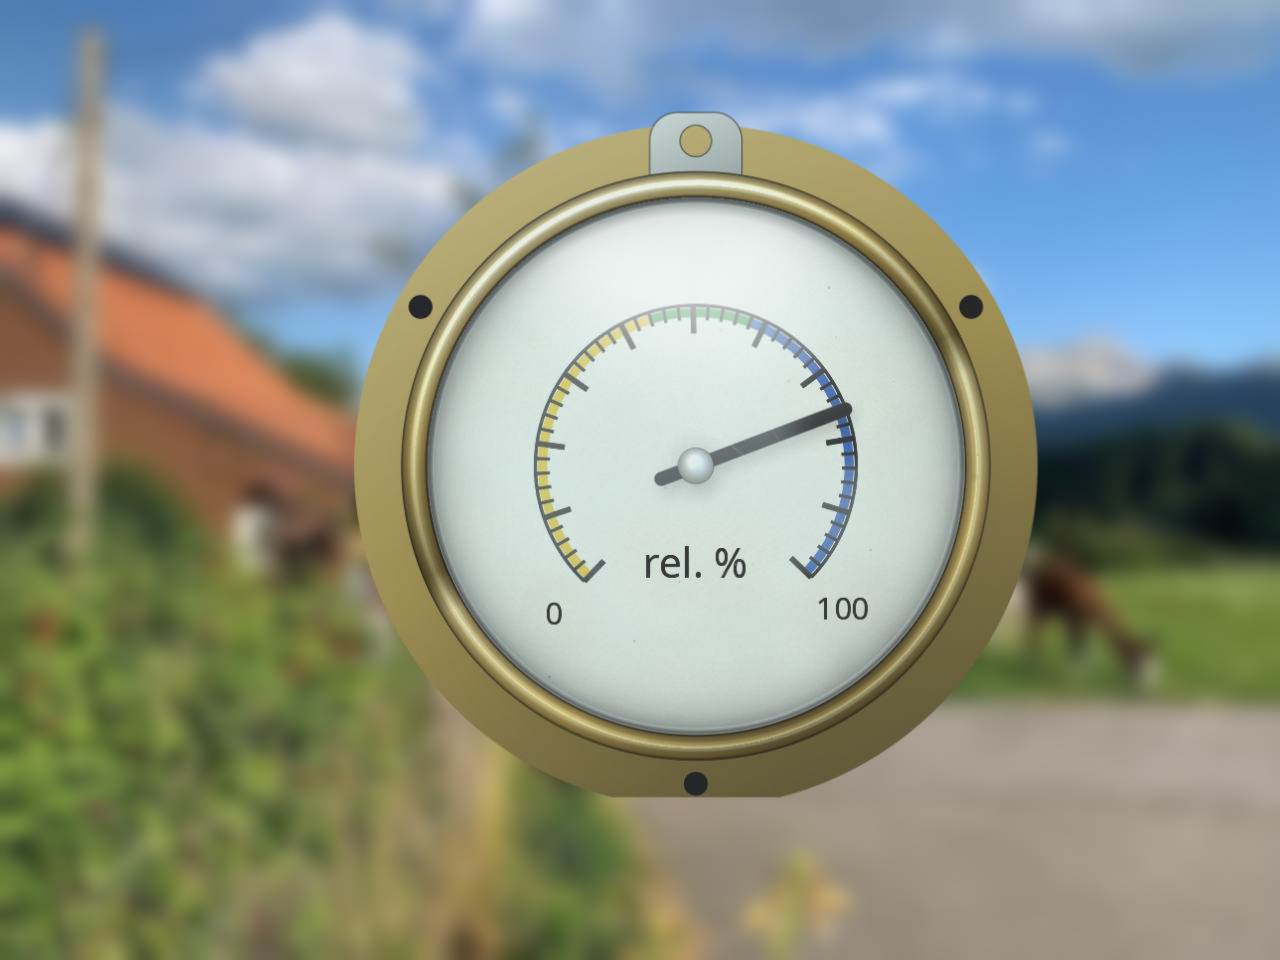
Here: 76 %
